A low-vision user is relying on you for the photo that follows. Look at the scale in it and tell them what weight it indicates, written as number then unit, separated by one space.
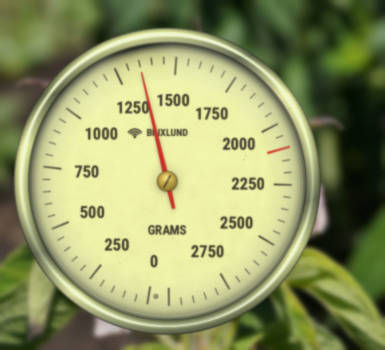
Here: 1350 g
